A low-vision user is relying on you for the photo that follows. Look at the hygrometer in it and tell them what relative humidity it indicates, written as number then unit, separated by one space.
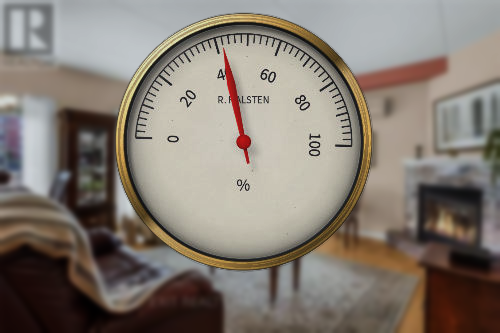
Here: 42 %
